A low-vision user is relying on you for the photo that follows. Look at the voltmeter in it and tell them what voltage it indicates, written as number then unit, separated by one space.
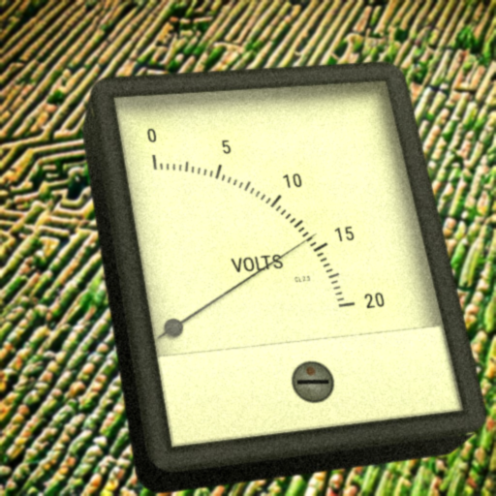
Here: 14 V
